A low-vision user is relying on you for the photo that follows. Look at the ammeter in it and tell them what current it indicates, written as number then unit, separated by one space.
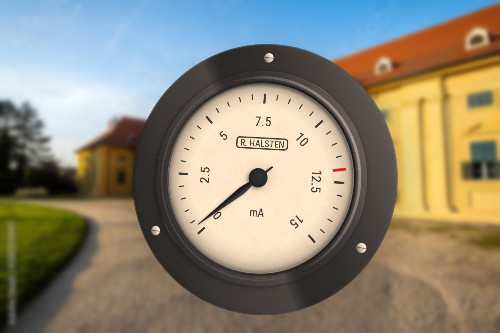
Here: 0.25 mA
